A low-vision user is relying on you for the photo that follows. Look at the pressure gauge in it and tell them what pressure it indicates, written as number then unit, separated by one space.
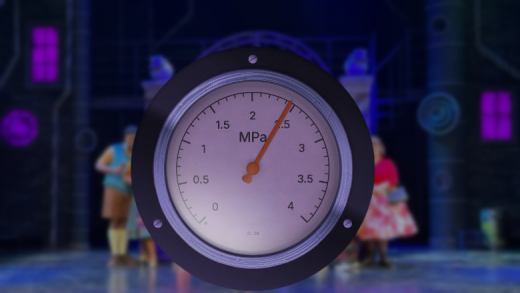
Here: 2.45 MPa
